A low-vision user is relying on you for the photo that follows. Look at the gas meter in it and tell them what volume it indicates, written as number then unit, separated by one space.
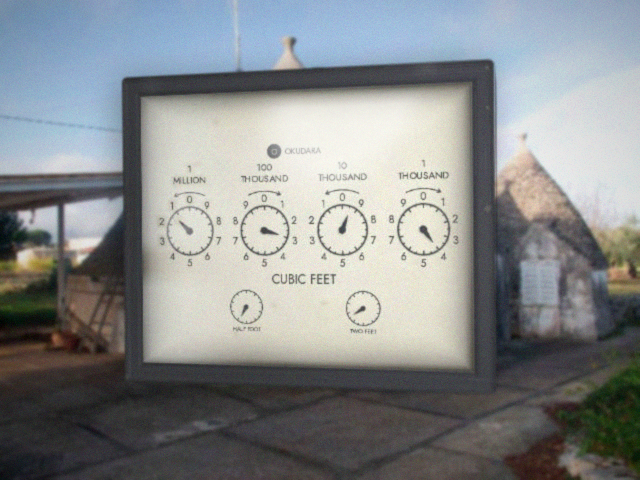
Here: 129400 ft³
